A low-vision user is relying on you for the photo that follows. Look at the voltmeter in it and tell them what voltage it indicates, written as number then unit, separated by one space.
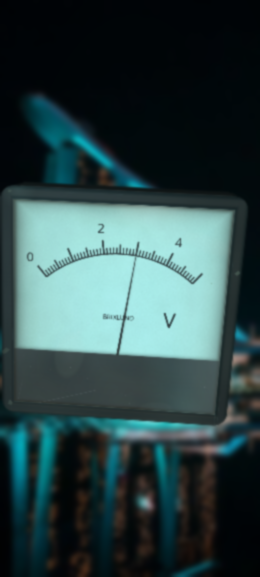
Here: 3 V
